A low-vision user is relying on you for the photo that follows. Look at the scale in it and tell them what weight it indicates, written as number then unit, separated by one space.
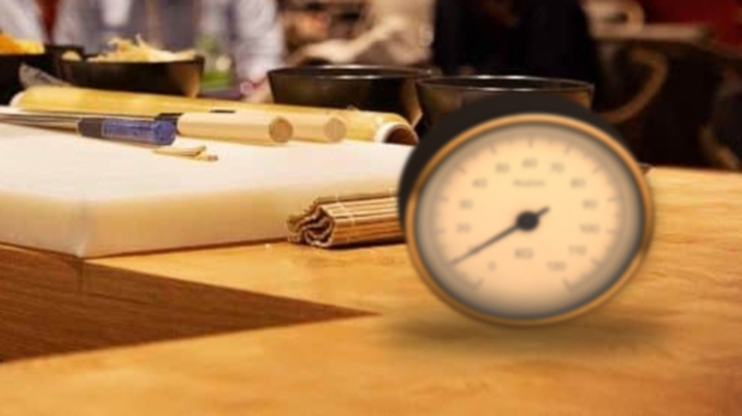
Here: 10 kg
